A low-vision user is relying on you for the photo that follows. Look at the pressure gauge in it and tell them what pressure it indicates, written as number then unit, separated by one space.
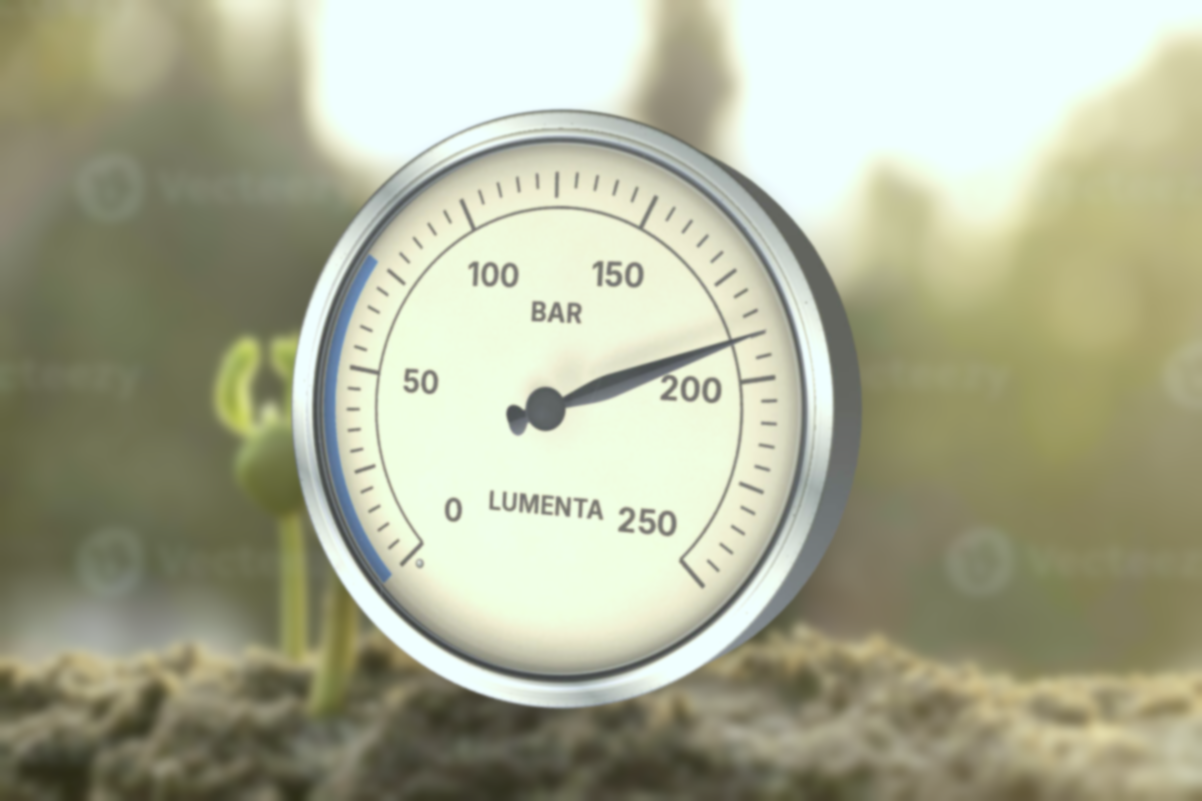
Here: 190 bar
